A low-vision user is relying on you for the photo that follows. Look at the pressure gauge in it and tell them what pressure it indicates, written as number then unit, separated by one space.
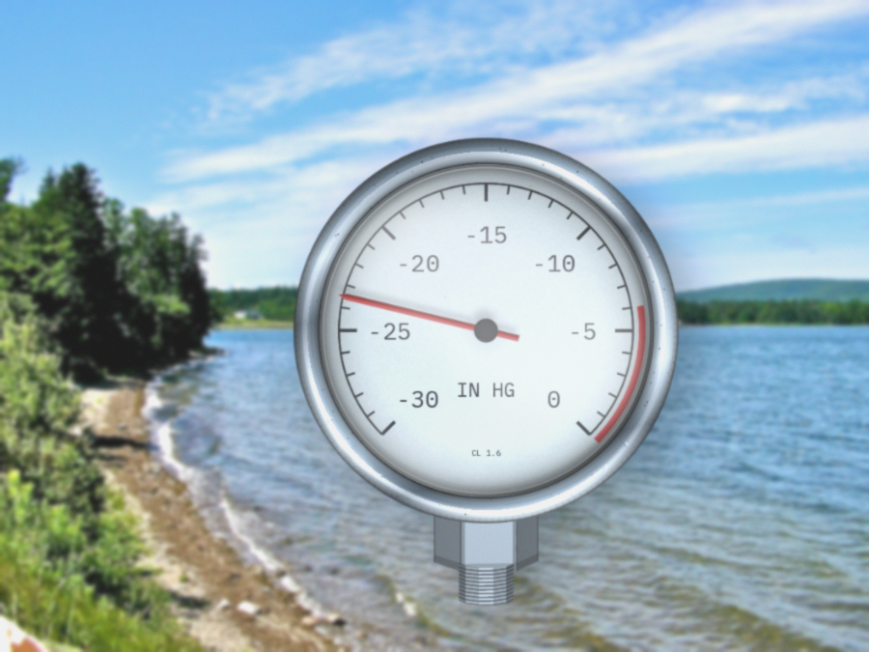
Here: -23.5 inHg
